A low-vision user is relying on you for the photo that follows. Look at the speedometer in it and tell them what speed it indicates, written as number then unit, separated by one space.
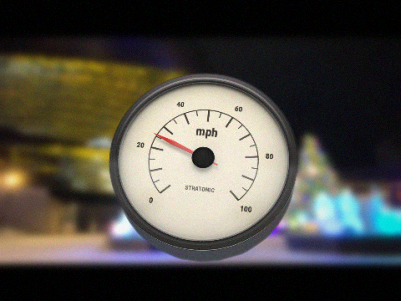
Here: 25 mph
